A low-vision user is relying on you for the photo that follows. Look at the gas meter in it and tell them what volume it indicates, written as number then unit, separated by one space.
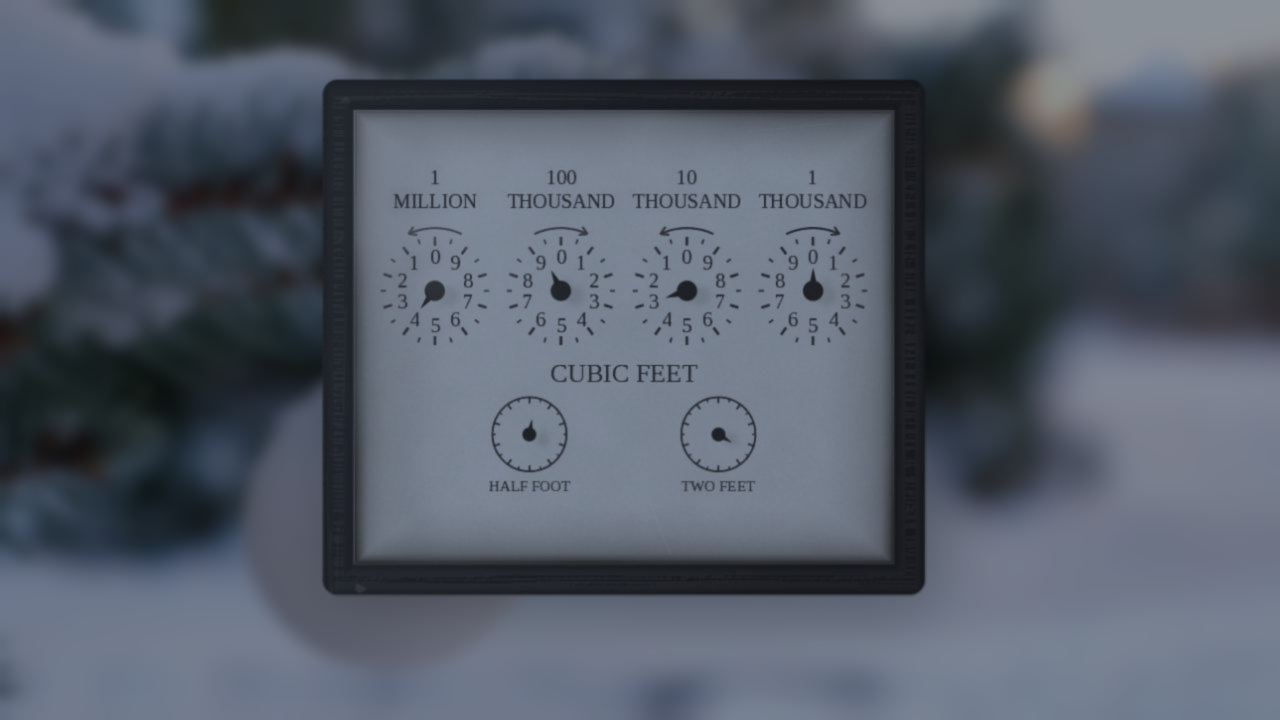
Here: 393000 ft³
